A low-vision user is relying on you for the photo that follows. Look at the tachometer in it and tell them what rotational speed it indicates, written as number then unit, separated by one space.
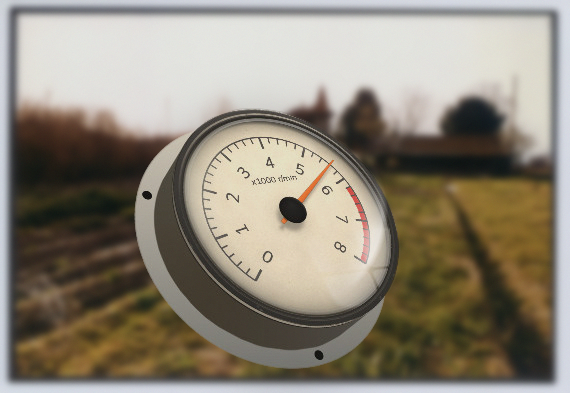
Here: 5600 rpm
